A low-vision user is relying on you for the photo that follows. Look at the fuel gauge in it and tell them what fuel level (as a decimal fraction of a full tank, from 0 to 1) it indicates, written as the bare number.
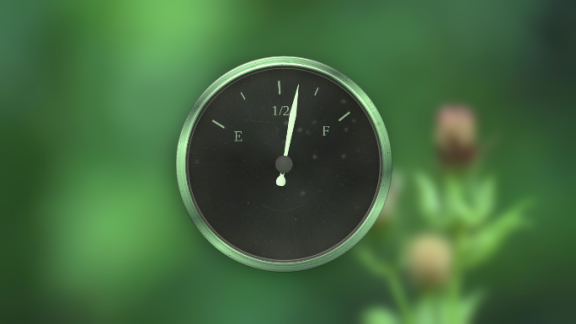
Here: 0.625
